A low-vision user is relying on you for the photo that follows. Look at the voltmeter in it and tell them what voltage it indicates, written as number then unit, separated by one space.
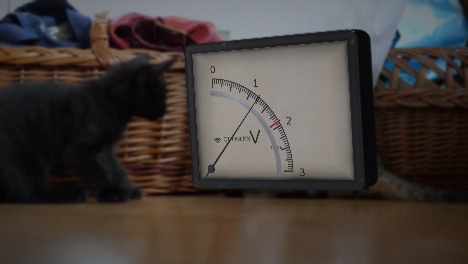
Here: 1.25 V
